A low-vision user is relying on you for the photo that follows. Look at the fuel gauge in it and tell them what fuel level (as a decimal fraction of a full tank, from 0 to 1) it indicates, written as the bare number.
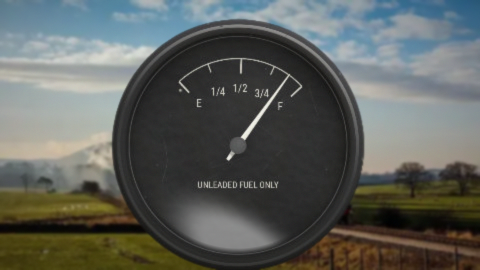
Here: 0.875
